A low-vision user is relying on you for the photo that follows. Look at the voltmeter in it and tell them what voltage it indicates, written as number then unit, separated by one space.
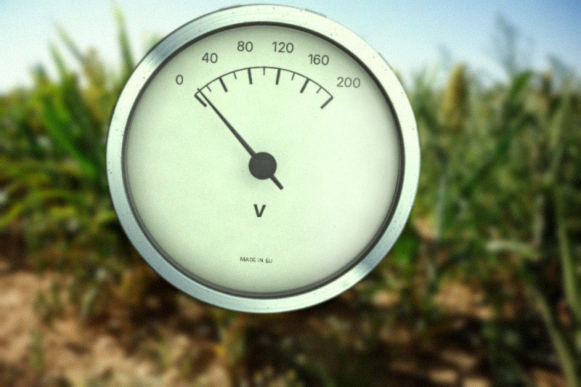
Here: 10 V
